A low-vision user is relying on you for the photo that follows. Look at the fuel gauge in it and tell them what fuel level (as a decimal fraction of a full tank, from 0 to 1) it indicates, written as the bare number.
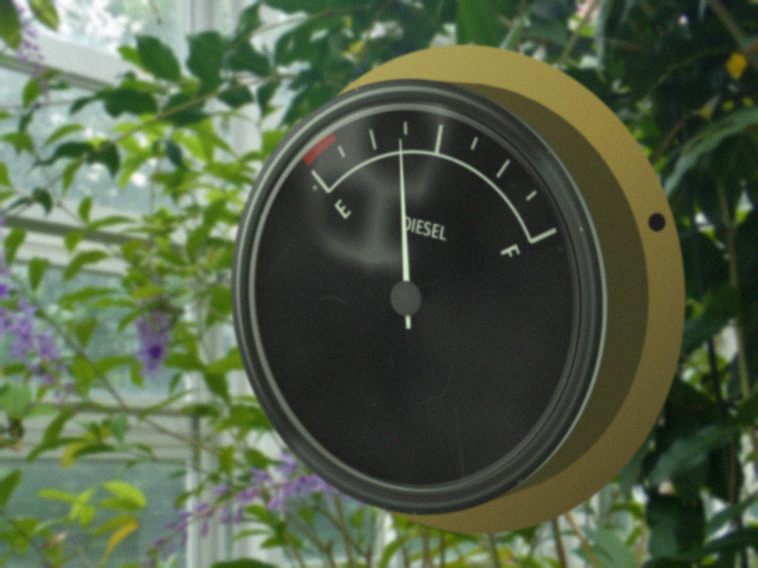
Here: 0.375
